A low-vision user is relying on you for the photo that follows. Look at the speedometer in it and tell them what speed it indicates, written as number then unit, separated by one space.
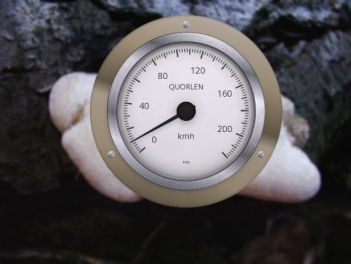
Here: 10 km/h
